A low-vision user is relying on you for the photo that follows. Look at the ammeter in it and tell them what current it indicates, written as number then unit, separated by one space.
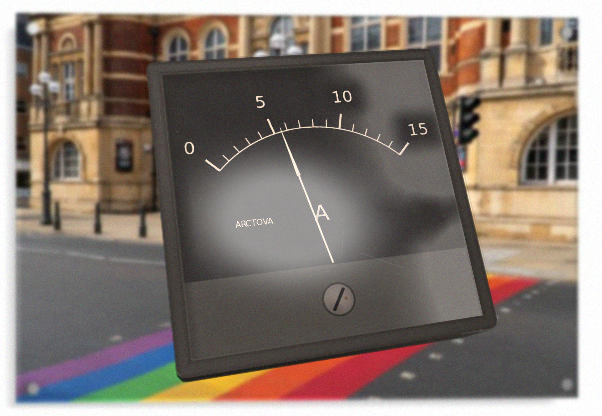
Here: 5.5 A
